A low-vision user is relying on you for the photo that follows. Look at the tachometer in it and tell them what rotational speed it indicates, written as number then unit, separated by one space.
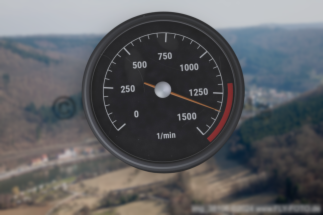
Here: 1350 rpm
